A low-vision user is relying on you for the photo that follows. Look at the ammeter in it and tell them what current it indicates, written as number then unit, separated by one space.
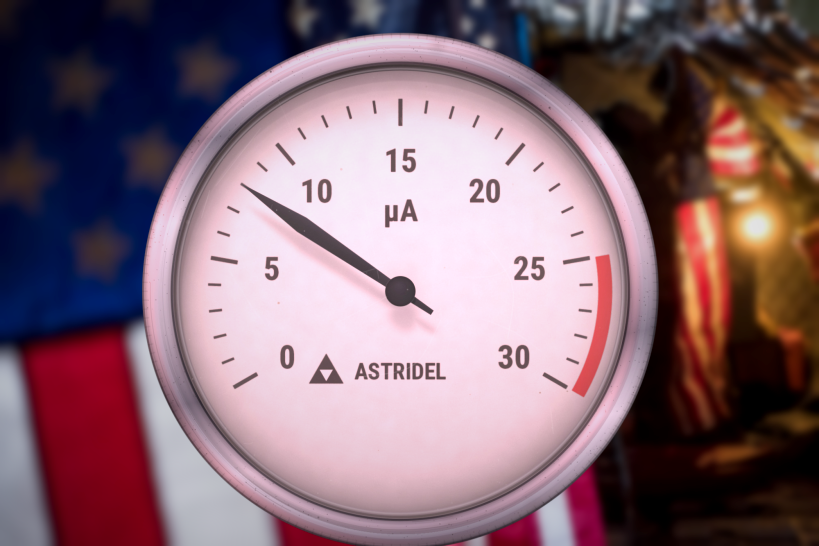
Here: 8 µA
